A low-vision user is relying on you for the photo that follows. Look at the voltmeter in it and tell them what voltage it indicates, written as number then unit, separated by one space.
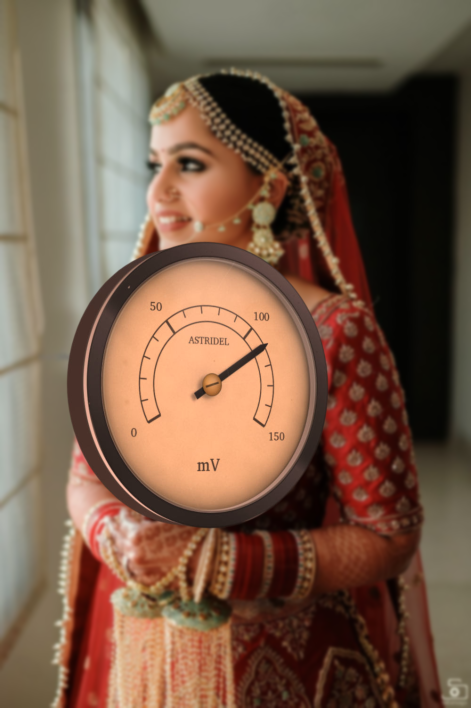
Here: 110 mV
